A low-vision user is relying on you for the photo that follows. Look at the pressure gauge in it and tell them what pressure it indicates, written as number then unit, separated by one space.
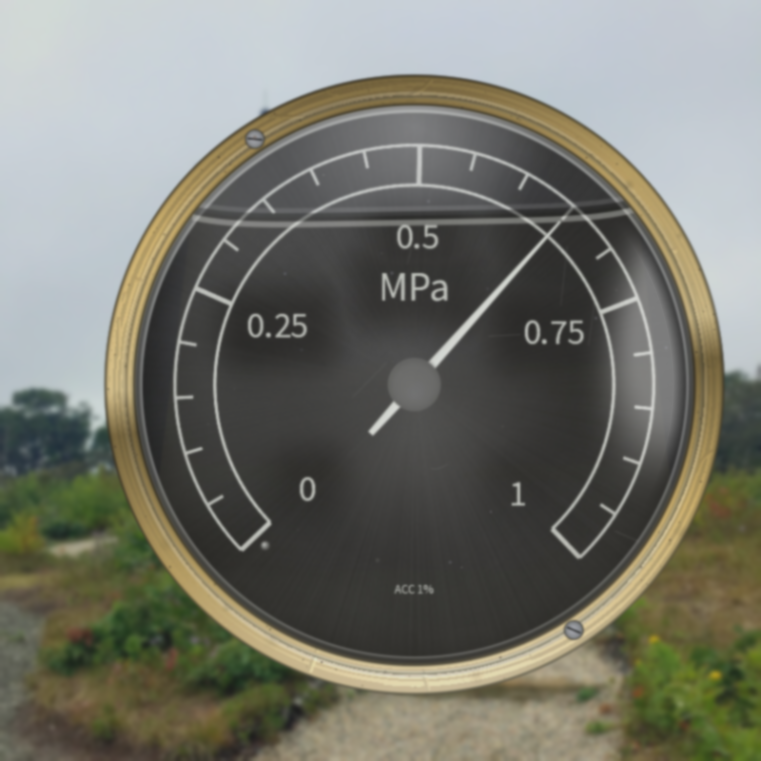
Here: 0.65 MPa
